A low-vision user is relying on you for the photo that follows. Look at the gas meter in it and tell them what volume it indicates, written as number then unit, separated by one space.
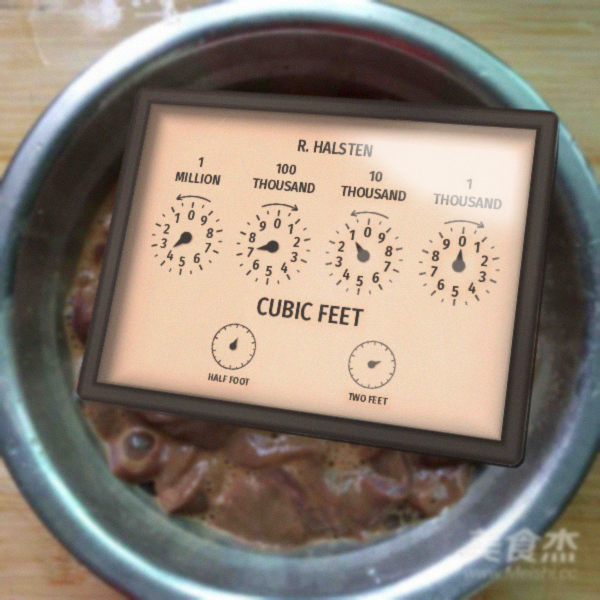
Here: 371000 ft³
